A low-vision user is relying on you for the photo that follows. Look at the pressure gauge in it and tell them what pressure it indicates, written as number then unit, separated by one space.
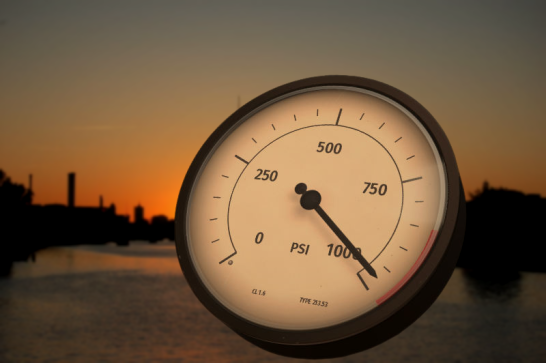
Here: 975 psi
